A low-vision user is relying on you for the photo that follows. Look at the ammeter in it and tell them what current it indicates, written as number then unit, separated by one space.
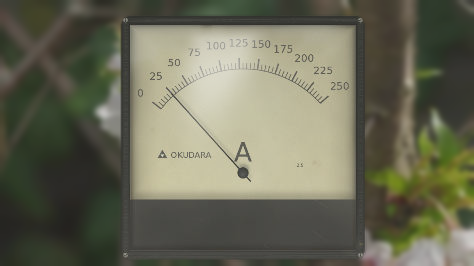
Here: 25 A
